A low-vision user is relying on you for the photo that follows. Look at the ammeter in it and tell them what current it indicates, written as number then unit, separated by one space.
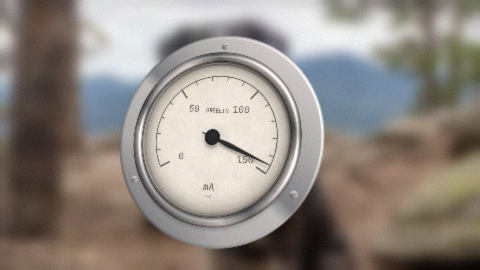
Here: 145 mA
